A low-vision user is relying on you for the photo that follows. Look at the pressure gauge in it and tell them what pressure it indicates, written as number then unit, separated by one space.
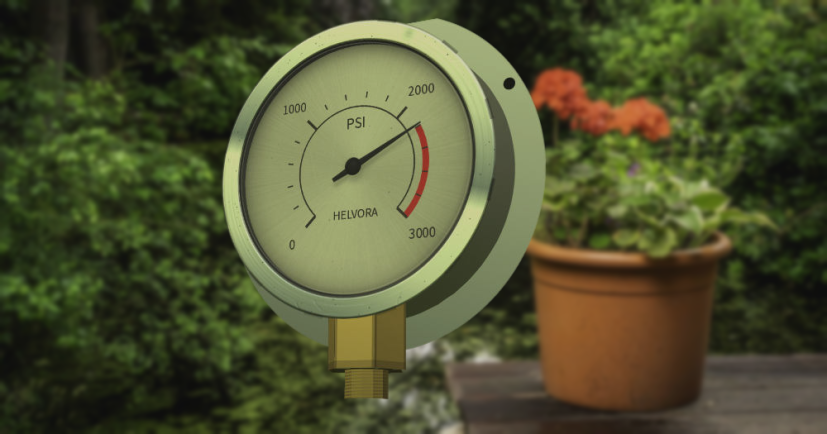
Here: 2200 psi
